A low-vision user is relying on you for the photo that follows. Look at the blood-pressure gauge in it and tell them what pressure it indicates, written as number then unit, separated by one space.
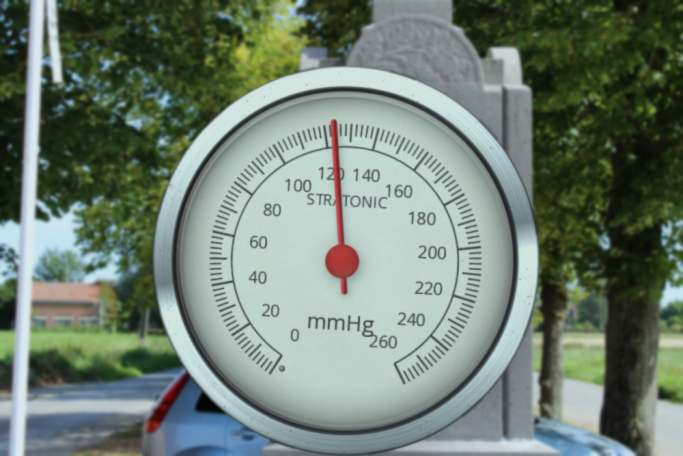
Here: 124 mmHg
